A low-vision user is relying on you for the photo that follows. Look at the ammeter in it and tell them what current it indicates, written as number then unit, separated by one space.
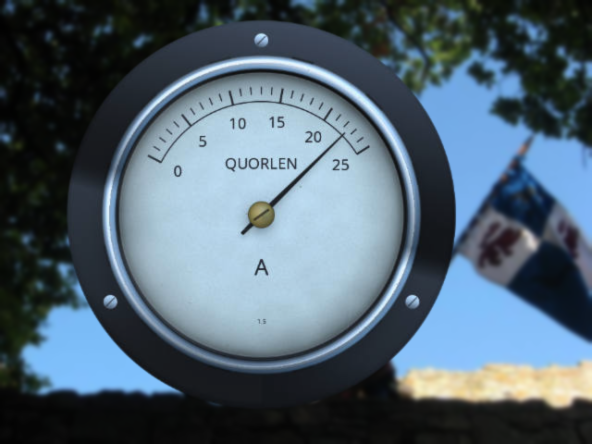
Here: 22.5 A
